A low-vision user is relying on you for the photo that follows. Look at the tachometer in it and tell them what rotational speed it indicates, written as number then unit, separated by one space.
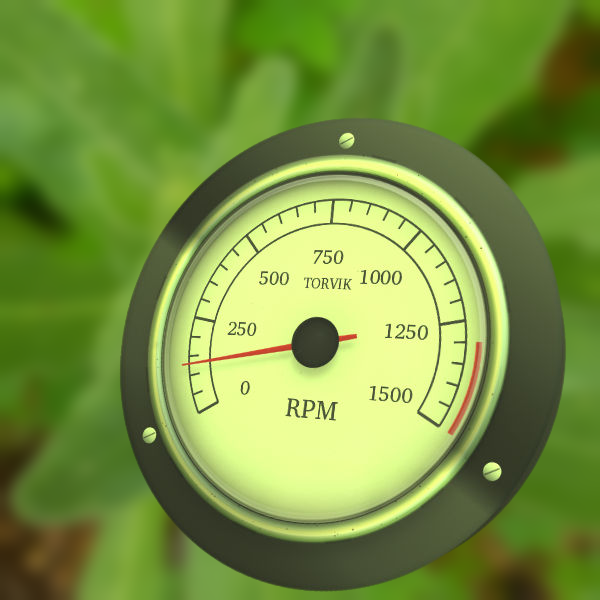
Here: 125 rpm
